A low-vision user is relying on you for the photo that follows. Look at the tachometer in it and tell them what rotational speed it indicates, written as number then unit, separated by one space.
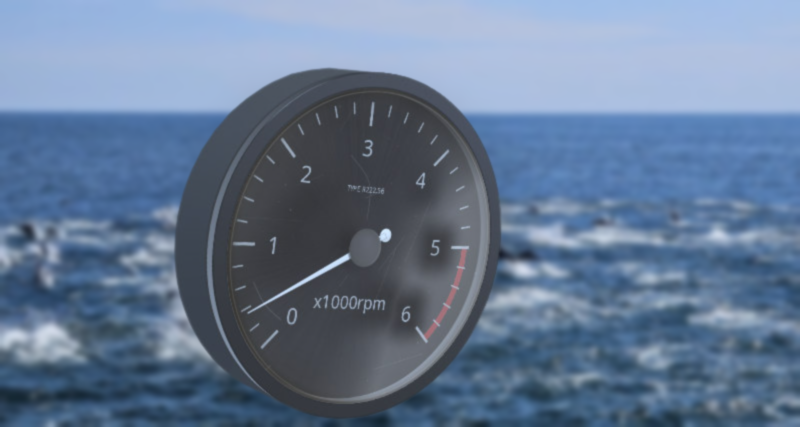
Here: 400 rpm
